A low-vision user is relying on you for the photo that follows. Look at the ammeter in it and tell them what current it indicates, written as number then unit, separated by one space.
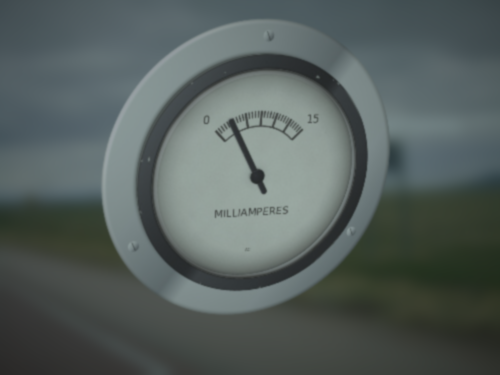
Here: 2.5 mA
